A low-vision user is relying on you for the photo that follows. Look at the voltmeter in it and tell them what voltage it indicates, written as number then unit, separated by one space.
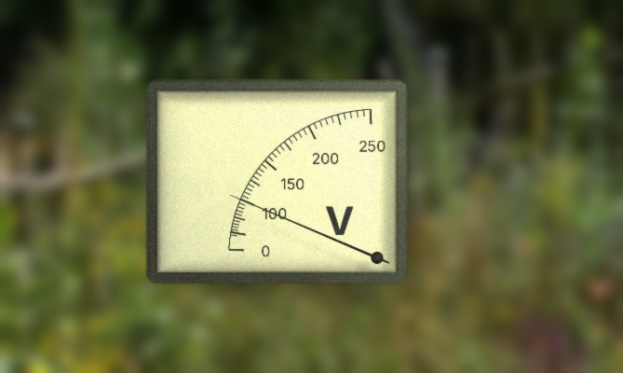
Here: 100 V
